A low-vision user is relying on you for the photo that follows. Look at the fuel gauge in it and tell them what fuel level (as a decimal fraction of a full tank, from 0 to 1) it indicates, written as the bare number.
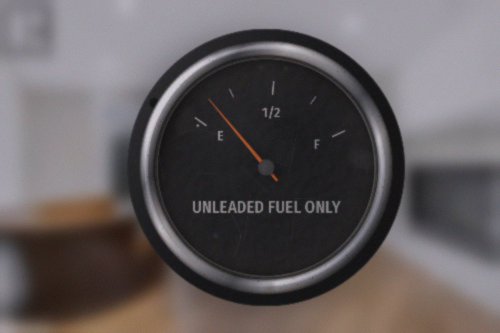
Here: 0.125
